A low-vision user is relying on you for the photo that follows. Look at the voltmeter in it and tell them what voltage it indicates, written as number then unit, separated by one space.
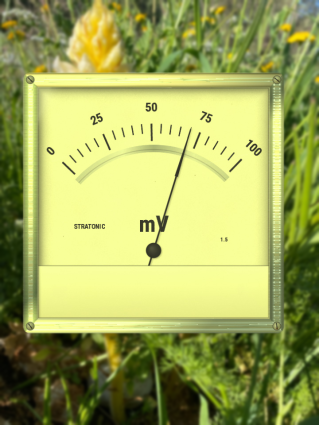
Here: 70 mV
